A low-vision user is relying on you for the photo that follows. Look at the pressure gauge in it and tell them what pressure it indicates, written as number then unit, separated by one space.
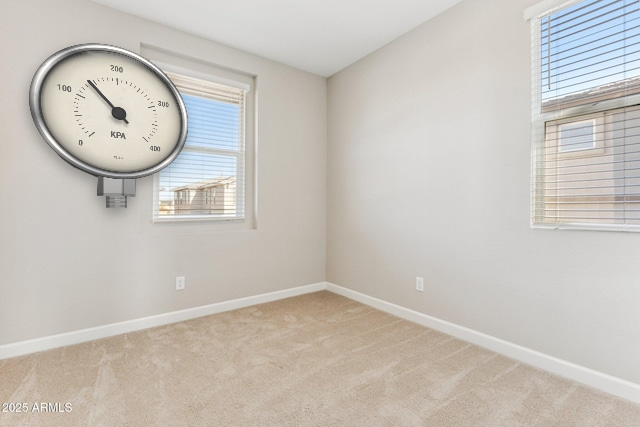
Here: 140 kPa
